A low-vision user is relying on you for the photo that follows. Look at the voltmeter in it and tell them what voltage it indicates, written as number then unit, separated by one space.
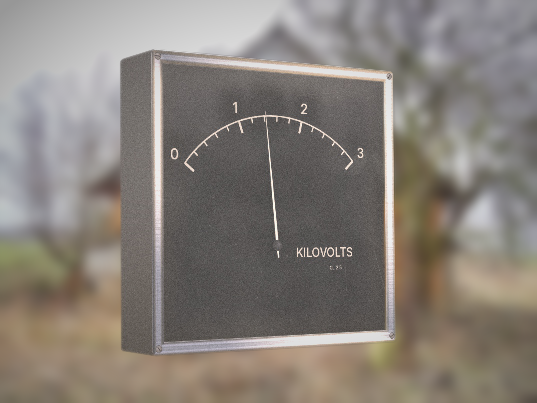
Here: 1.4 kV
